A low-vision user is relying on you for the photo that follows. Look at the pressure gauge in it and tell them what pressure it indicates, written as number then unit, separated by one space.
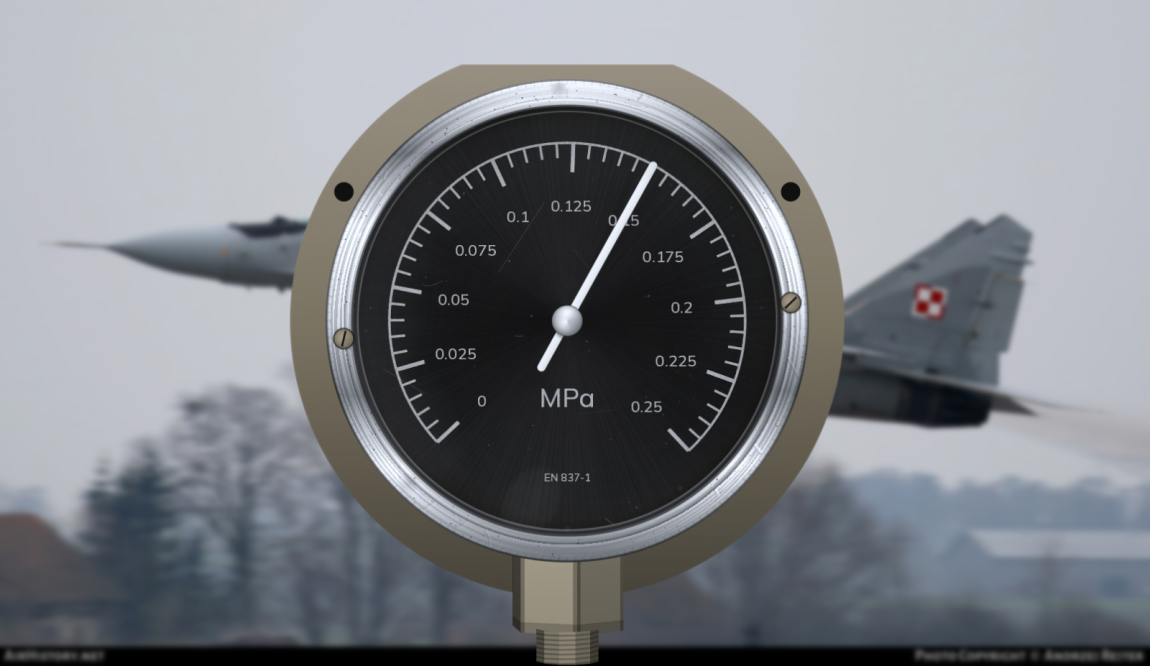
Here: 0.15 MPa
